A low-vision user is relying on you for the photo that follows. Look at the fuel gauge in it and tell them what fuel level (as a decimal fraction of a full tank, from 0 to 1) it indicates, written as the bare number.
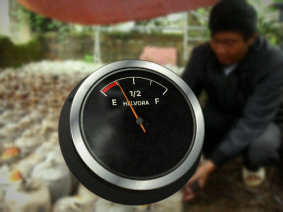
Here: 0.25
